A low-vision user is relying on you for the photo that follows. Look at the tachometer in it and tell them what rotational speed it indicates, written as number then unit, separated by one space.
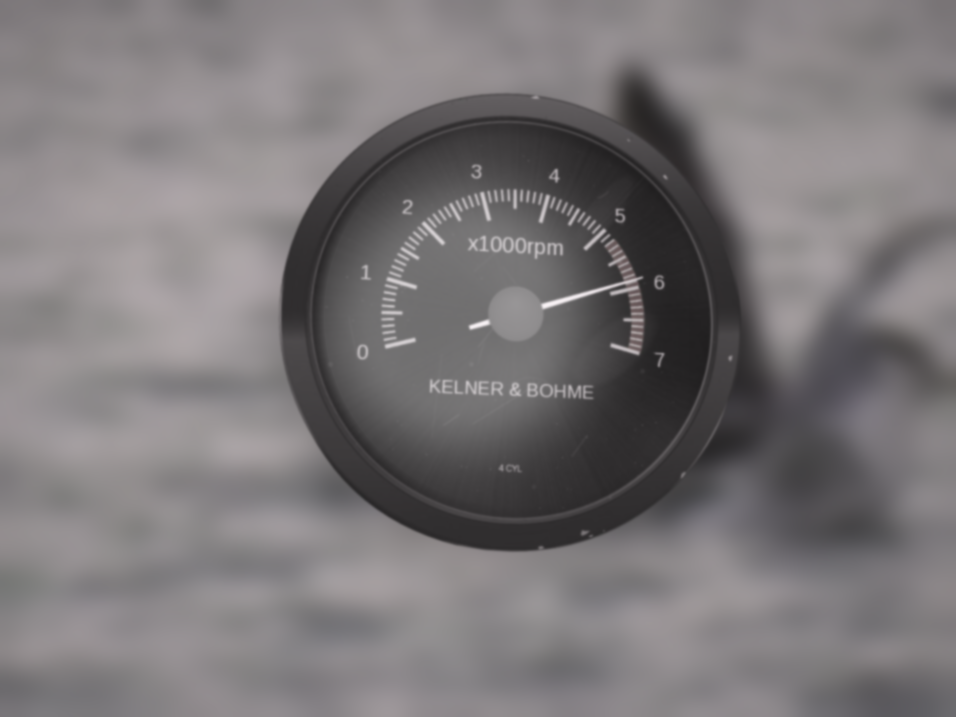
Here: 5900 rpm
